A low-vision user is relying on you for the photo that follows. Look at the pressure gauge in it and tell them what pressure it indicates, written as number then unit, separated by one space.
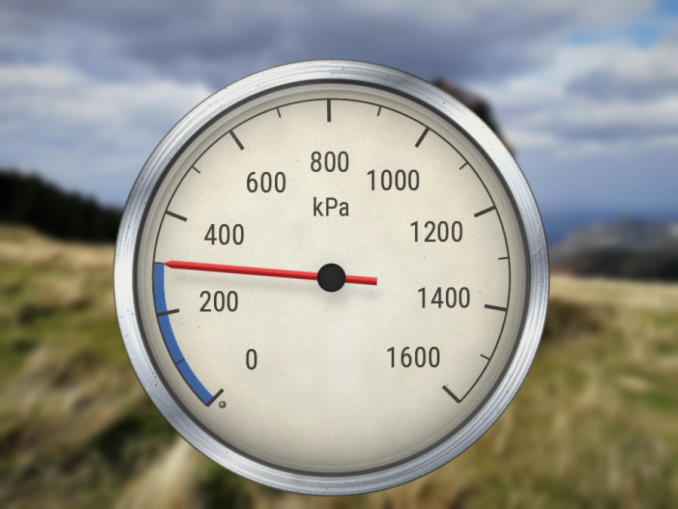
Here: 300 kPa
